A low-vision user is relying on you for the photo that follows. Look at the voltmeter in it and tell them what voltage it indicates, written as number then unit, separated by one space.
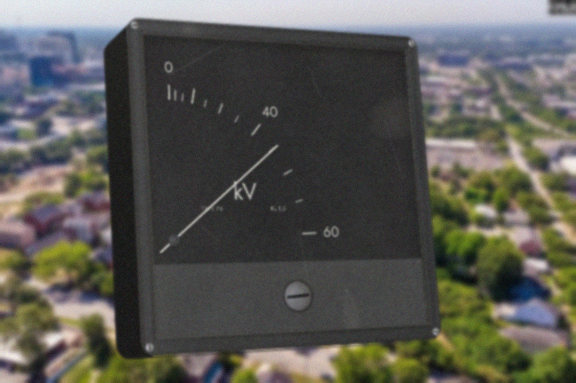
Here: 45 kV
